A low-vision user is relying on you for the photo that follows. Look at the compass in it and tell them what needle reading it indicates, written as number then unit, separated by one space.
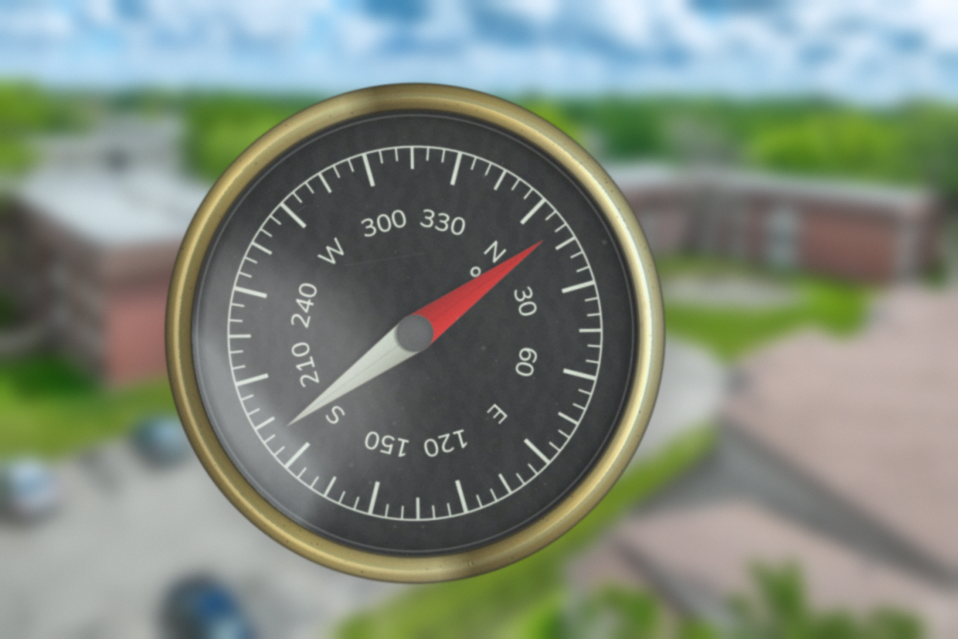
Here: 10 °
